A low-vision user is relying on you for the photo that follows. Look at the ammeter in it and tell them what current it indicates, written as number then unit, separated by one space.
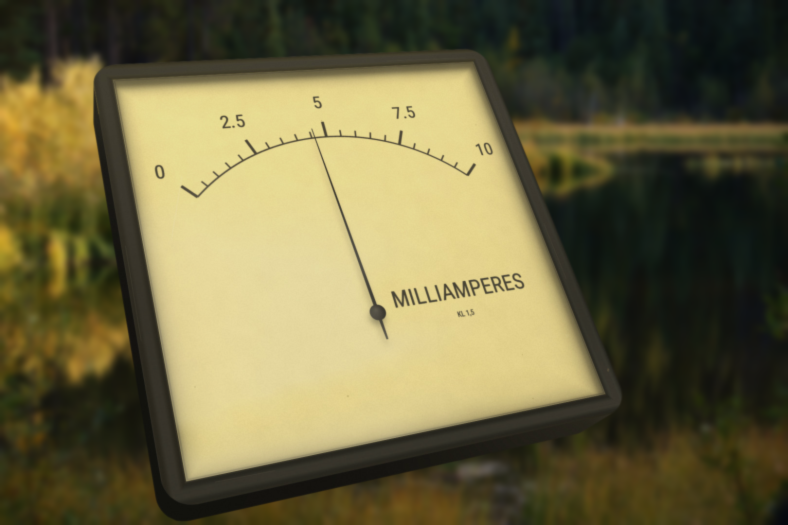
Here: 4.5 mA
